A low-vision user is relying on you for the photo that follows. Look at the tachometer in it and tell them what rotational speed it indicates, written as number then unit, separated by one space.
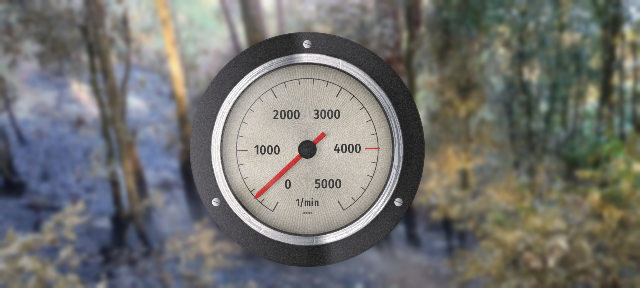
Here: 300 rpm
